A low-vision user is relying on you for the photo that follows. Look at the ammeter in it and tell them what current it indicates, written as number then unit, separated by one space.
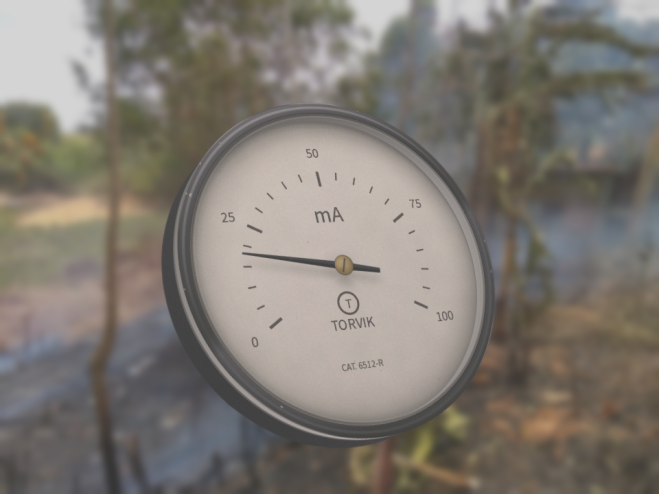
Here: 17.5 mA
